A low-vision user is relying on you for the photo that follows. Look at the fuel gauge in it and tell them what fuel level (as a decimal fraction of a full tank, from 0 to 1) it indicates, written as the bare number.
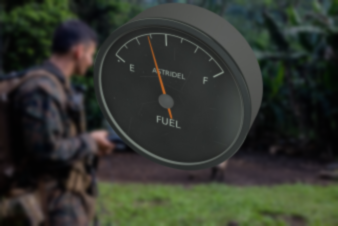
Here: 0.375
